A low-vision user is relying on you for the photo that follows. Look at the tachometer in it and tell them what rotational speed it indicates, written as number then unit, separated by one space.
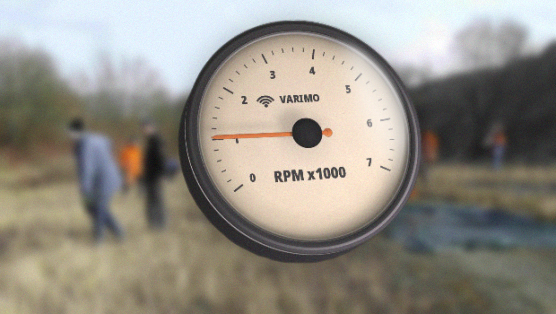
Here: 1000 rpm
